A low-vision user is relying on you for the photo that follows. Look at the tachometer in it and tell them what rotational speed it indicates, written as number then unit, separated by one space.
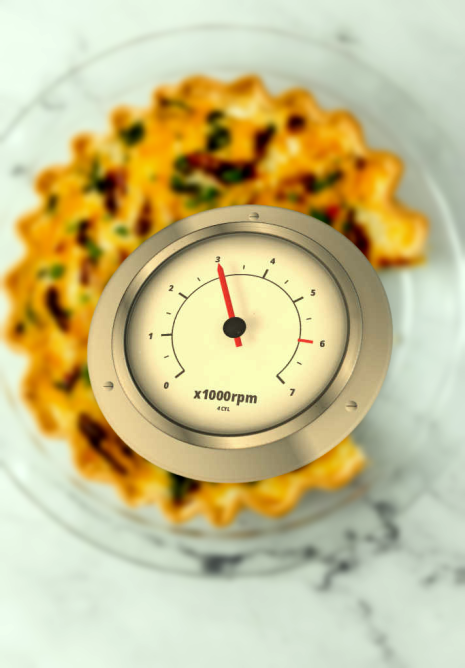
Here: 3000 rpm
